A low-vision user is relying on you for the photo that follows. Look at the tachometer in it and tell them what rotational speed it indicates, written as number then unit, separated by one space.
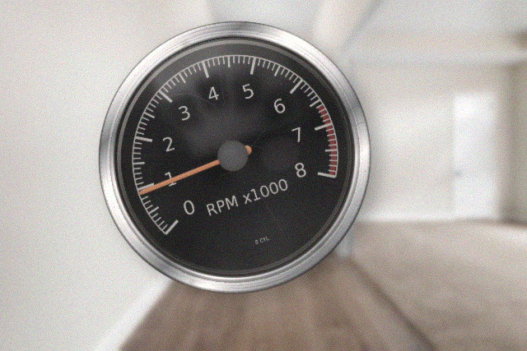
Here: 900 rpm
